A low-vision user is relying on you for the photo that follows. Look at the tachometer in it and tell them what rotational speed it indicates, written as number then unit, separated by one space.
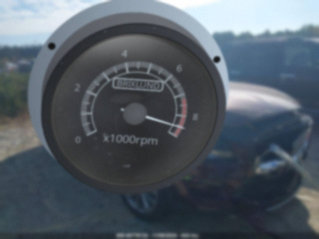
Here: 8500 rpm
